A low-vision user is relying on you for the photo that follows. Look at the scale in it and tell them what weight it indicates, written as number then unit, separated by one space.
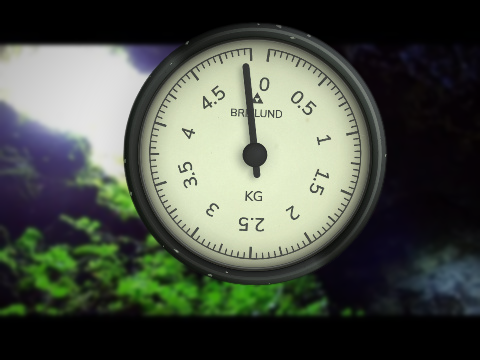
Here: 4.95 kg
